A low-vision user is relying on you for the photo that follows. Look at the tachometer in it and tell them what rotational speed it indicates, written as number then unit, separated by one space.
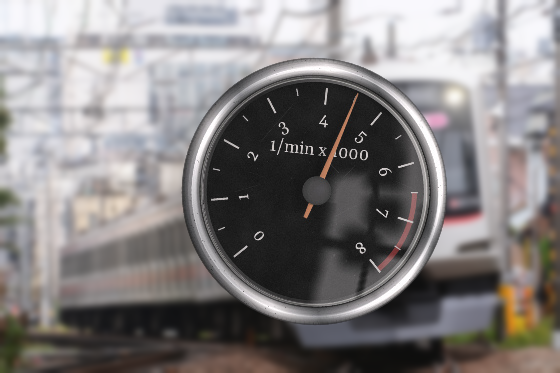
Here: 4500 rpm
